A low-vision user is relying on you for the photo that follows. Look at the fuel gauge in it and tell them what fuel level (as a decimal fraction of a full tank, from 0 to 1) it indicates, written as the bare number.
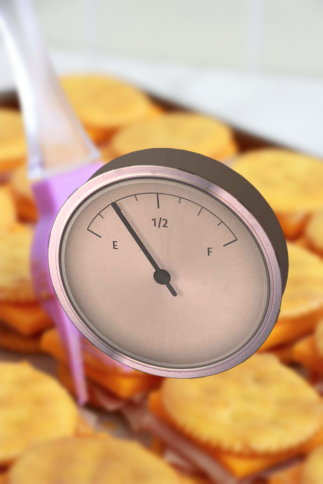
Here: 0.25
